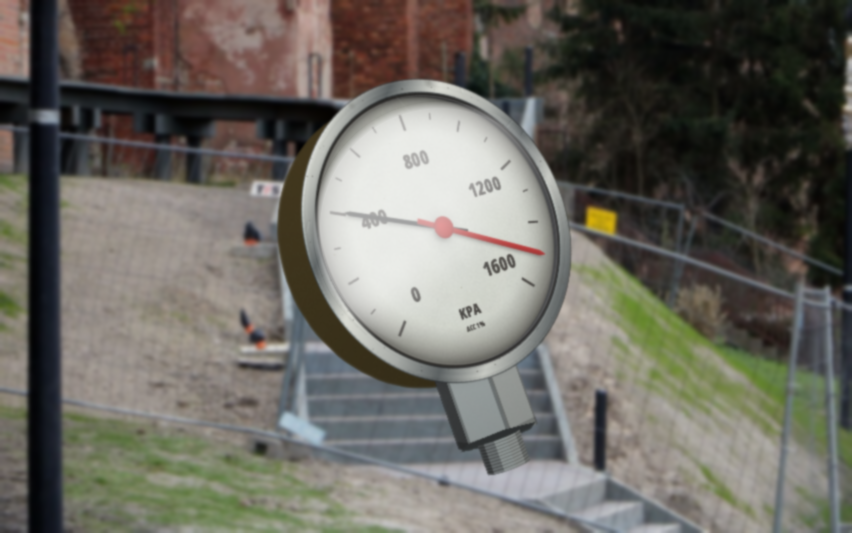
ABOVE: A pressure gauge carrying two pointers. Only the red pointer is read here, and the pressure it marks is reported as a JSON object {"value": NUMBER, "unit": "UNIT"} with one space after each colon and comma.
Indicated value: {"value": 1500, "unit": "kPa"}
